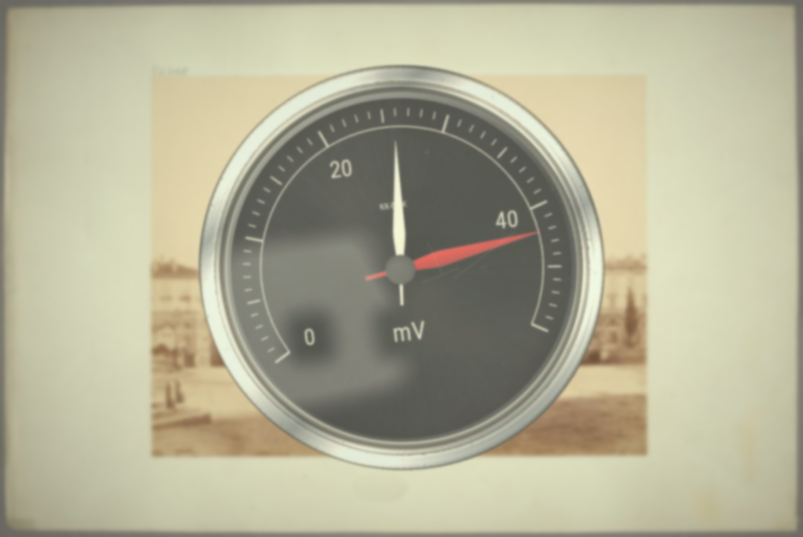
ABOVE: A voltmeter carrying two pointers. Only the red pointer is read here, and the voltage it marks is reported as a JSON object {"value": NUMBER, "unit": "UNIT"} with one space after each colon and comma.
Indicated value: {"value": 42, "unit": "mV"}
